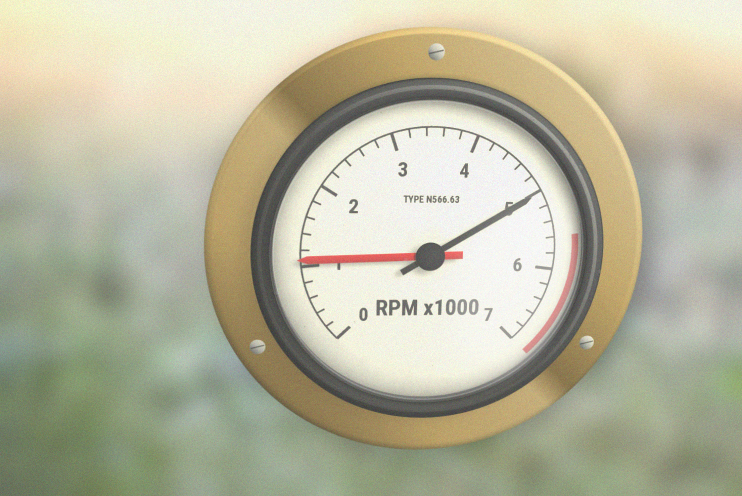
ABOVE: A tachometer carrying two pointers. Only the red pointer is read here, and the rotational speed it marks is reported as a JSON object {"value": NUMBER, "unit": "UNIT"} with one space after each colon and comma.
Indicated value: {"value": 1100, "unit": "rpm"}
